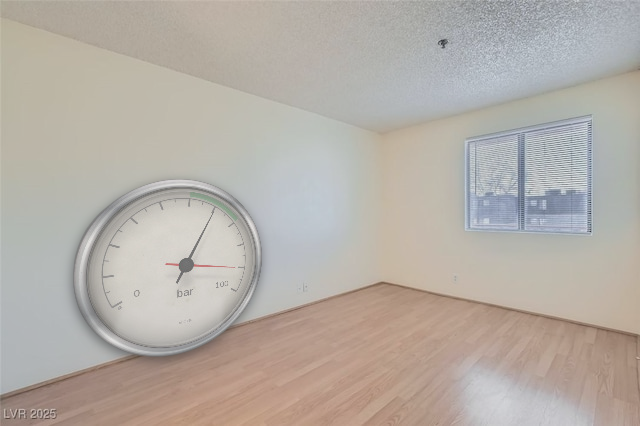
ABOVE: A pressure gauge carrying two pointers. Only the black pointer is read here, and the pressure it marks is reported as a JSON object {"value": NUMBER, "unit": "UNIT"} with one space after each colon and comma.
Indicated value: {"value": 60, "unit": "bar"}
